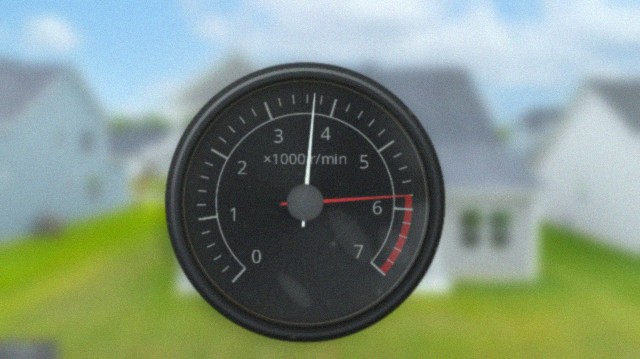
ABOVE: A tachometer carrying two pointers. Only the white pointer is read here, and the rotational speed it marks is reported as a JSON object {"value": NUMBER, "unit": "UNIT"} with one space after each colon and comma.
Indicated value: {"value": 3700, "unit": "rpm"}
